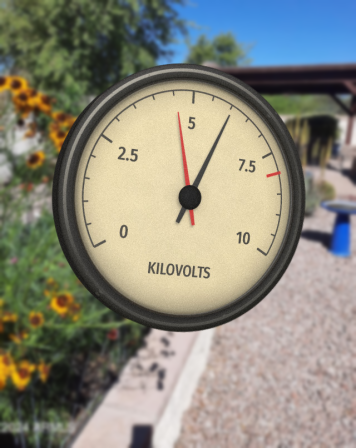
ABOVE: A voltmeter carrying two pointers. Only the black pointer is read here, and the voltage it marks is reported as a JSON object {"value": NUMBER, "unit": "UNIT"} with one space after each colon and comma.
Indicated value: {"value": 6, "unit": "kV"}
